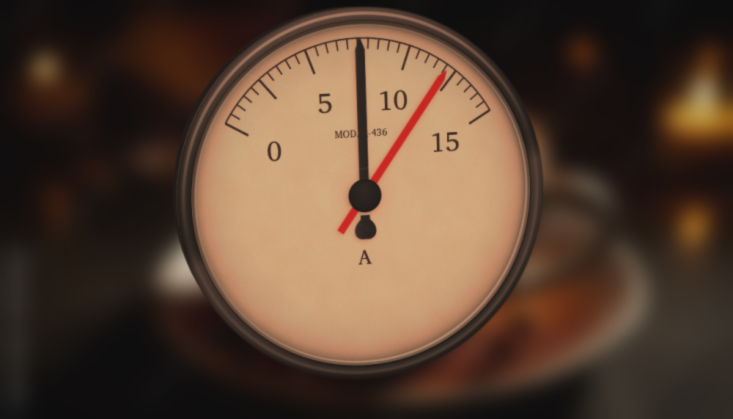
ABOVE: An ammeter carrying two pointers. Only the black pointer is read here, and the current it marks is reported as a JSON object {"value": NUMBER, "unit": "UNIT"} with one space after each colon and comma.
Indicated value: {"value": 7.5, "unit": "A"}
